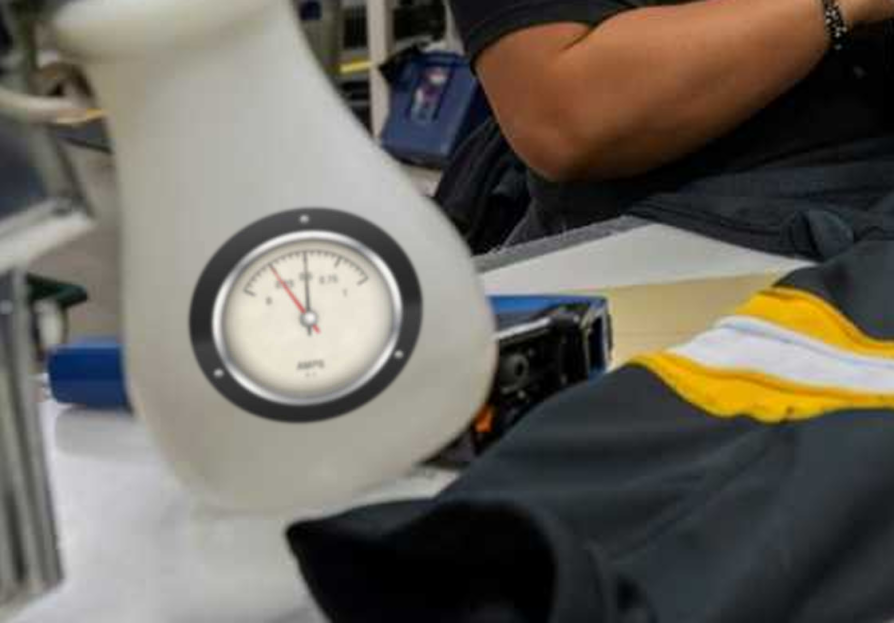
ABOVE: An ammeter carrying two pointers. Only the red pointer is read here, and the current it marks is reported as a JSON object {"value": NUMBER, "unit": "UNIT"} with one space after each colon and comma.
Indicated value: {"value": 0.25, "unit": "A"}
